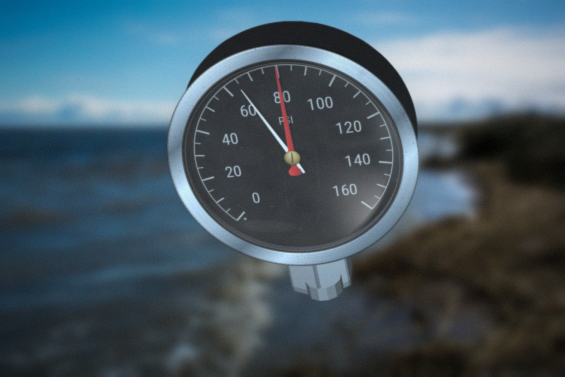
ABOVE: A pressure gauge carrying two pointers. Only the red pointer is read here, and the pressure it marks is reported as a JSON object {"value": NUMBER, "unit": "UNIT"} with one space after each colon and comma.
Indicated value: {"value": 80, "unit": "psi"}
